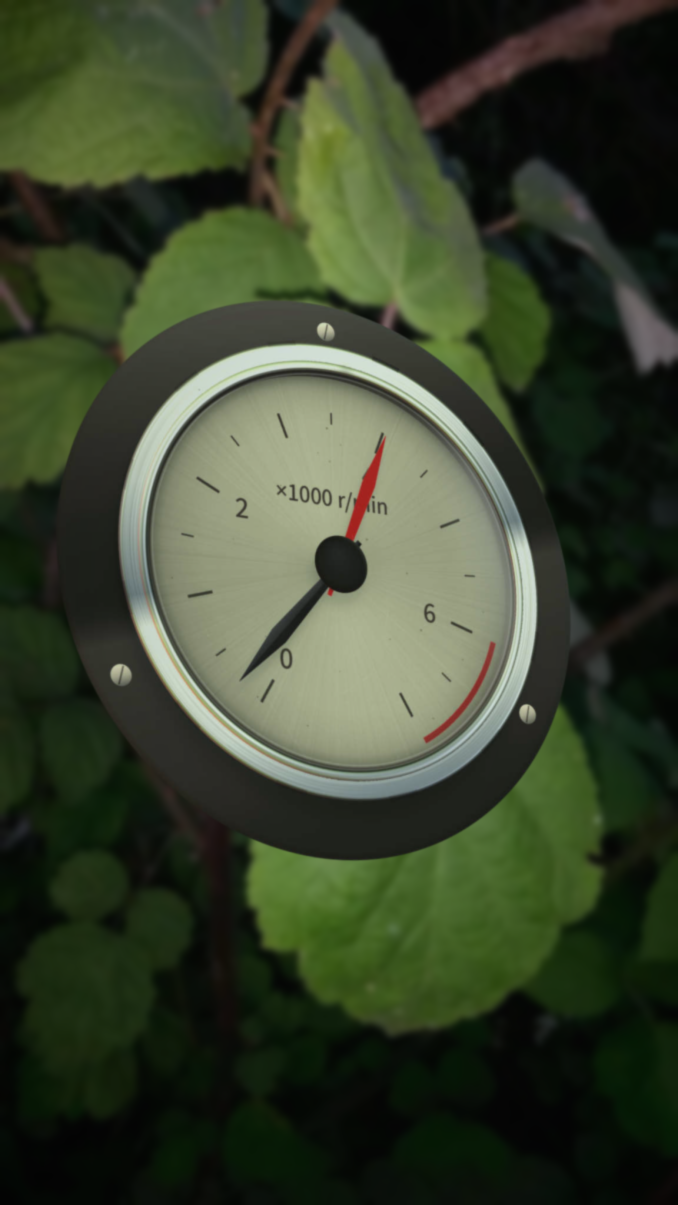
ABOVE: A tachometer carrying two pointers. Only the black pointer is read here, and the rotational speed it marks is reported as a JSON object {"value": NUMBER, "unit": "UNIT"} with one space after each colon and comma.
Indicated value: {"value": 250, "unit": "rpm"}
